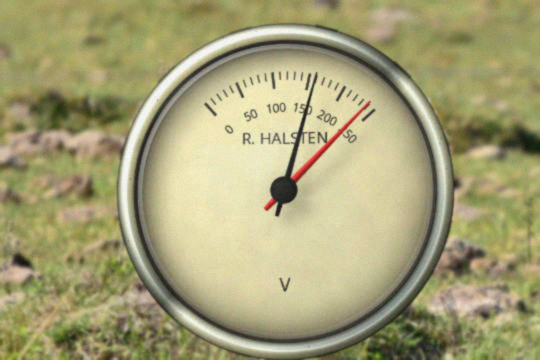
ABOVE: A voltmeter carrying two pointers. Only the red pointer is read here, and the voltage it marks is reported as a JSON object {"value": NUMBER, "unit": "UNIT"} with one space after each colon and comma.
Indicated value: {"value": 240, "unit": "V"}
